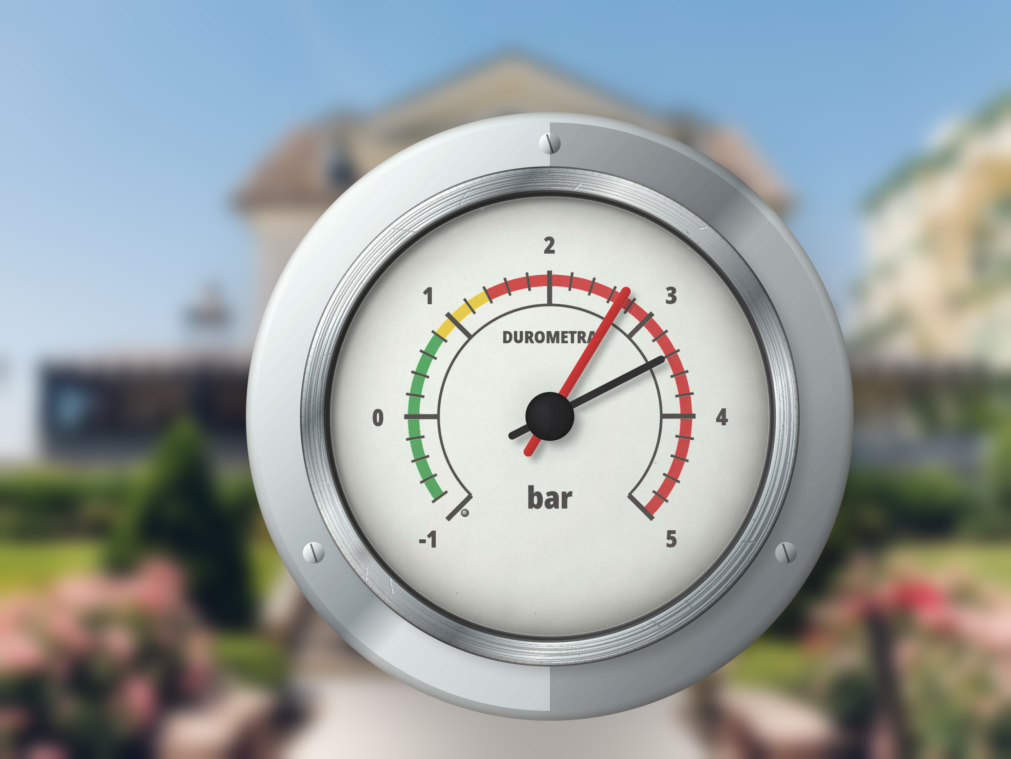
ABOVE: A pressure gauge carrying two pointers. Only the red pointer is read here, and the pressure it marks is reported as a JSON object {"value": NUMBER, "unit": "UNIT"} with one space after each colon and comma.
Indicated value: {"value": 2.7, "unit": "bar"}
